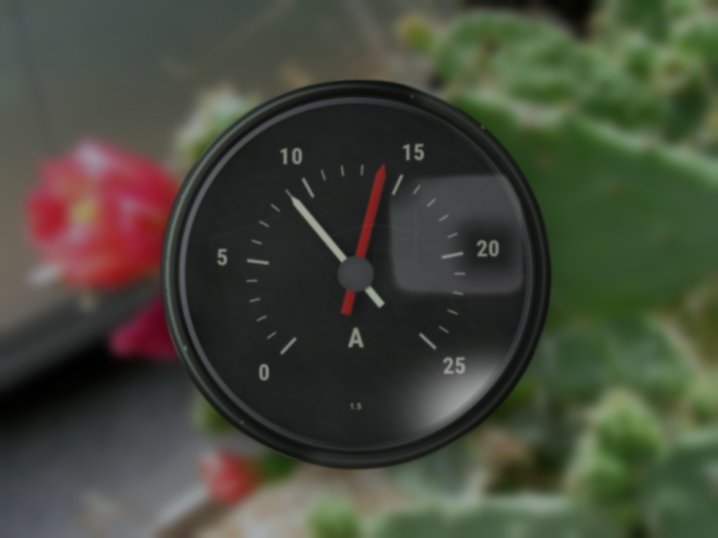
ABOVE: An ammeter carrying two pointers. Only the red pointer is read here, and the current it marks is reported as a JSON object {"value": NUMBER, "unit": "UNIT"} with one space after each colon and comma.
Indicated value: {"value": 14, "unit": "A"}
